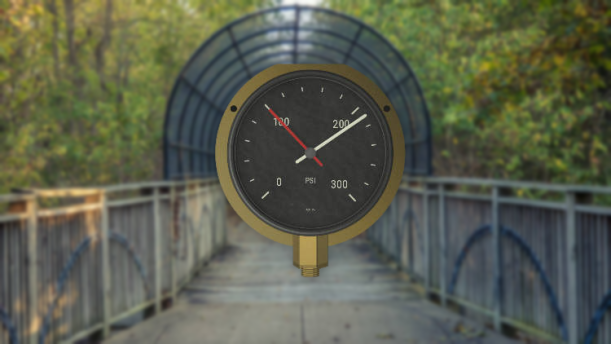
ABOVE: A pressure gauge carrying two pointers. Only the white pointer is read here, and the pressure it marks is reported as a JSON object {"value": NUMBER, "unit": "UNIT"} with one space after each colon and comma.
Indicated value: {"value": 210, "unit": "psi"}
